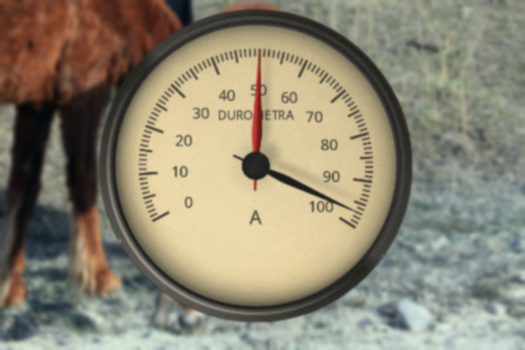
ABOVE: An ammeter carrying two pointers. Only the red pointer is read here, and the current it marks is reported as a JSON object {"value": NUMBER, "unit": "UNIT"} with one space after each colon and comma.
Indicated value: {"value": 50, "unit": "A"}
